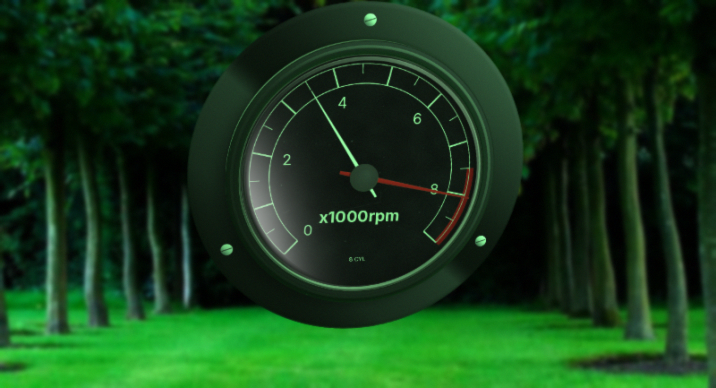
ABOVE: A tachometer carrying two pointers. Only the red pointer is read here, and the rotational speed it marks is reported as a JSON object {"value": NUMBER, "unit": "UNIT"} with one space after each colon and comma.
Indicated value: {"value": 8000, "unit": "rpm"}
